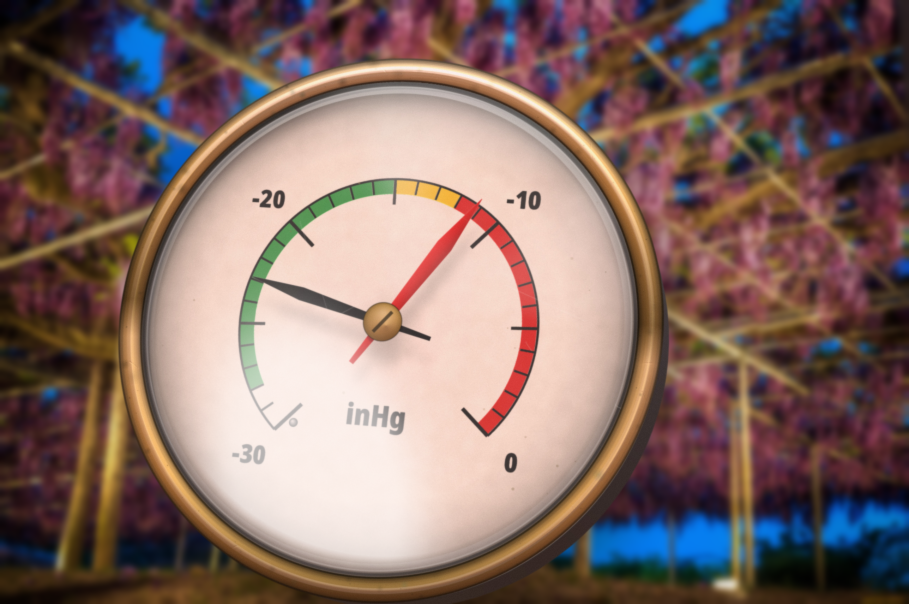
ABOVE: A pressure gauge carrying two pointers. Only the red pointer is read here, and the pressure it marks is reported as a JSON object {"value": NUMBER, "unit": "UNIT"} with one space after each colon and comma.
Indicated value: {"value": -11, "unit": "inHg"}
